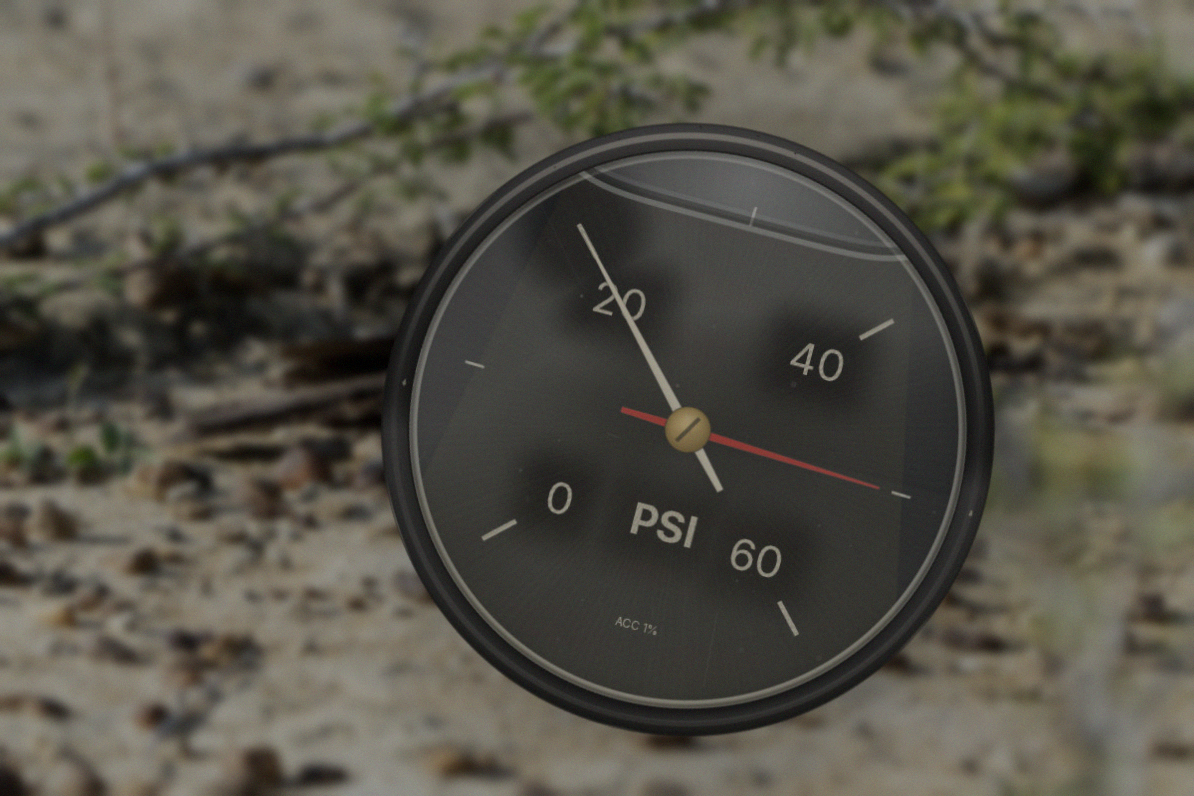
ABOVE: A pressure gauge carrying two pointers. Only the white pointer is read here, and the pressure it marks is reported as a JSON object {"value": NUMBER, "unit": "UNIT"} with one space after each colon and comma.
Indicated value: {"value": 20, "unit": "psi"}
